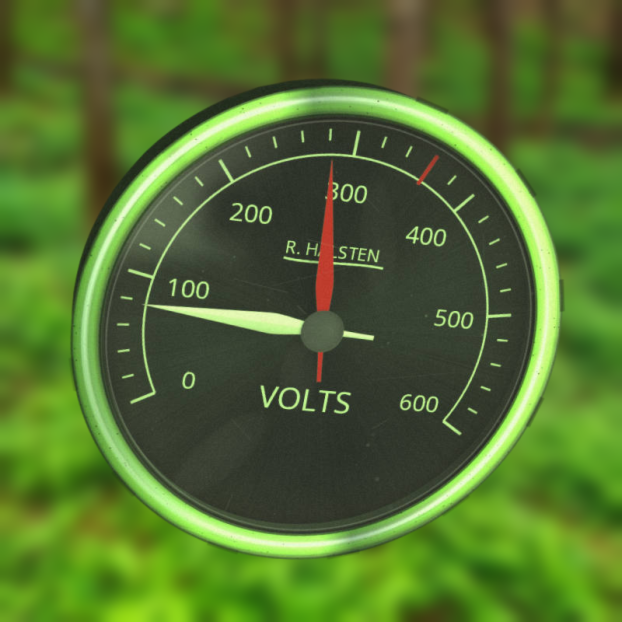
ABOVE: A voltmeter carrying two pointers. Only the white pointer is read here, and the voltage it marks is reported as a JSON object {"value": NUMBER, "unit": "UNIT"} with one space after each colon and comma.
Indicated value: {"value": 80, "unit": "V"}
